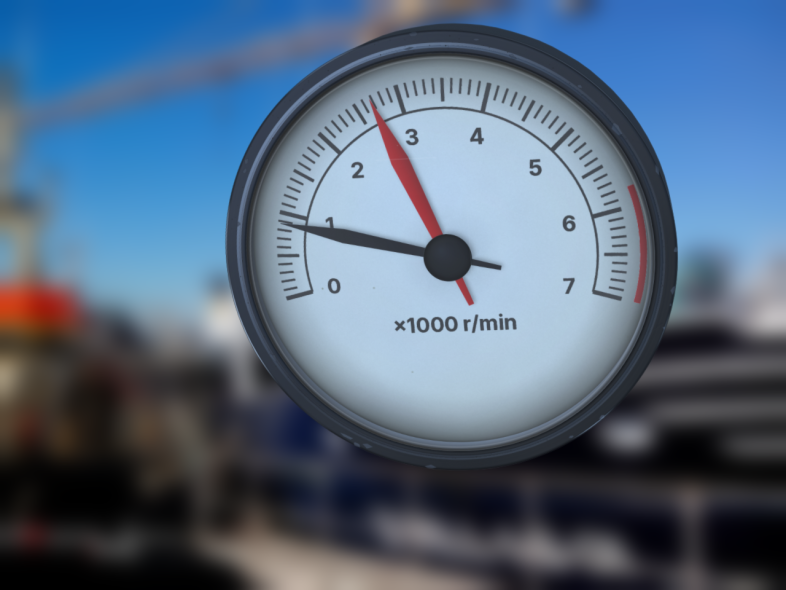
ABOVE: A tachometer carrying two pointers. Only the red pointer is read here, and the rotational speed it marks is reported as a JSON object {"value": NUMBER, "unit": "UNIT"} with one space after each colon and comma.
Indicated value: {"value": 2700, "unit": "rpm"}
